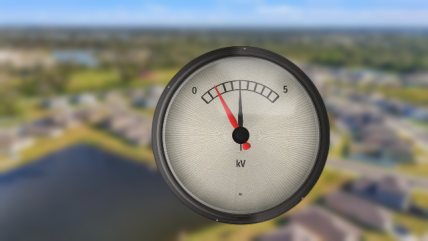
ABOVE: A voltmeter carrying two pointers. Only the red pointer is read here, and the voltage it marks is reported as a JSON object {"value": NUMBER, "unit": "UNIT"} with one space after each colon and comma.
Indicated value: {"value": 1, "unit": "kV"}
